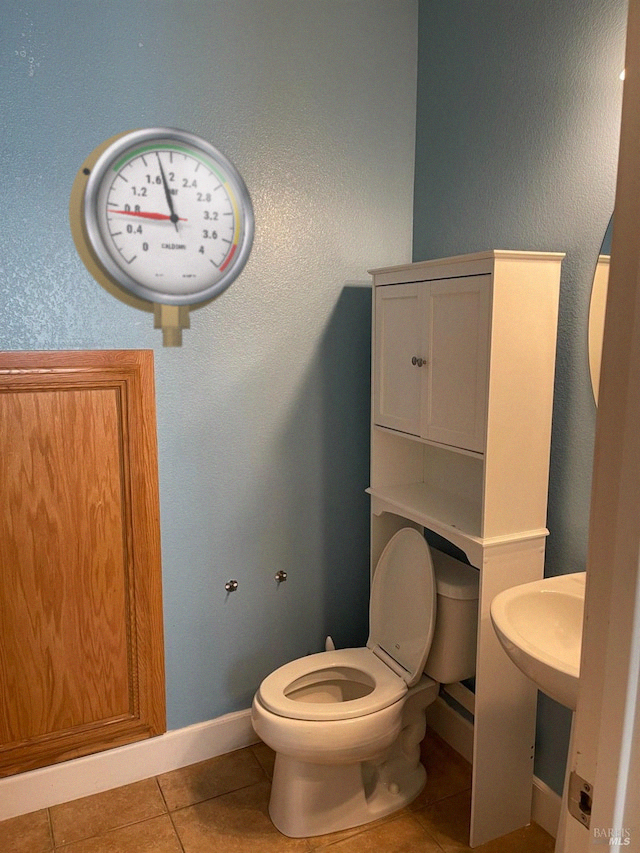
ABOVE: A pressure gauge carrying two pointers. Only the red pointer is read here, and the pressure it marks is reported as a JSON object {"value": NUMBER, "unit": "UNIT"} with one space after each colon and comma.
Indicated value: {"value": 0.7, "unit": "bar"}
